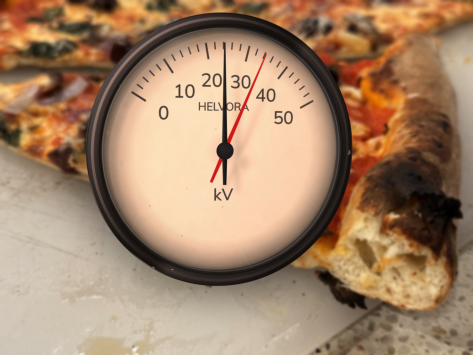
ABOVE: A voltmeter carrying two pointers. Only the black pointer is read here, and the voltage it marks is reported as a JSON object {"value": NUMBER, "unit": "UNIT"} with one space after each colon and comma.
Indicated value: {"value": 24, "unit": "kV"}
